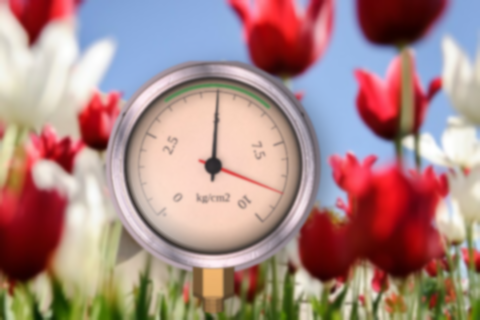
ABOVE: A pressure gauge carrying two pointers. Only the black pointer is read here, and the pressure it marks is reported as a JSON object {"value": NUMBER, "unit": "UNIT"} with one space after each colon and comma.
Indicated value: {"value": 5, "unit": "kg/cm²"}
